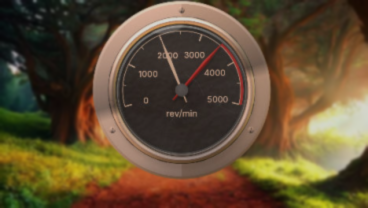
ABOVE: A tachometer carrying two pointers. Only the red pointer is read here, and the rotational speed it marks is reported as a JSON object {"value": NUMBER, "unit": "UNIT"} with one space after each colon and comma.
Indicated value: {"value": 3500, "unit": "rpm"}
